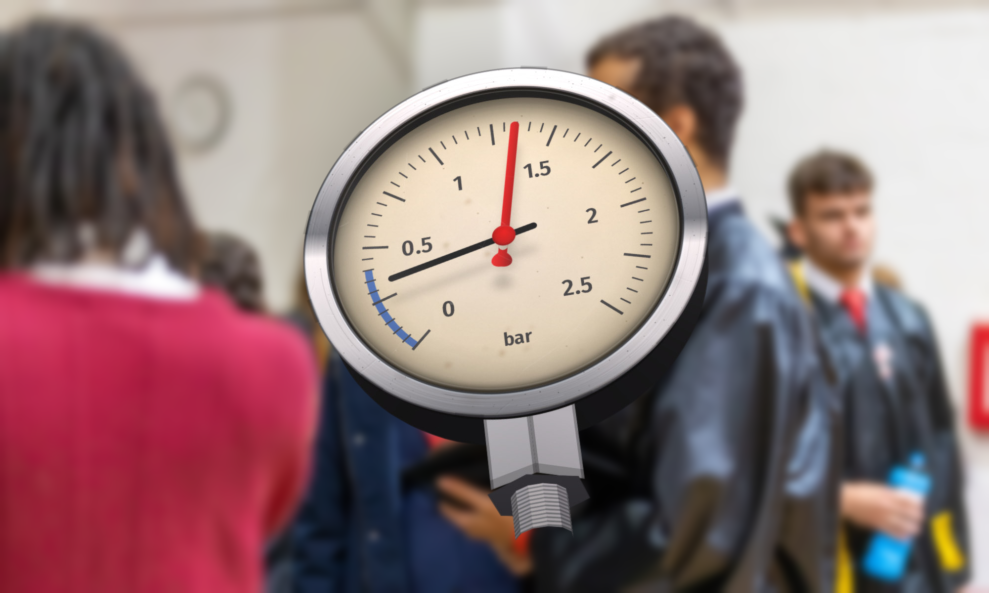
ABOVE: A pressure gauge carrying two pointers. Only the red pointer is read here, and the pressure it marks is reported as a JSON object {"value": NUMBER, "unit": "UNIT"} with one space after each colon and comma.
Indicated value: {"value": 1.35, "unit": "bar"}
